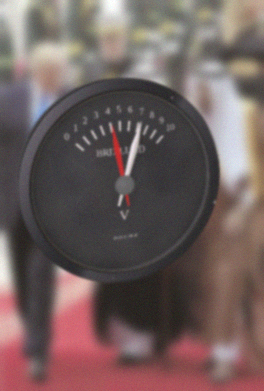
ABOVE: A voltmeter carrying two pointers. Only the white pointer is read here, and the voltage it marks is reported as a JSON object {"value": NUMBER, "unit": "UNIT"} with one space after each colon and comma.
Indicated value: {"value": 7, "unit": "V"}
